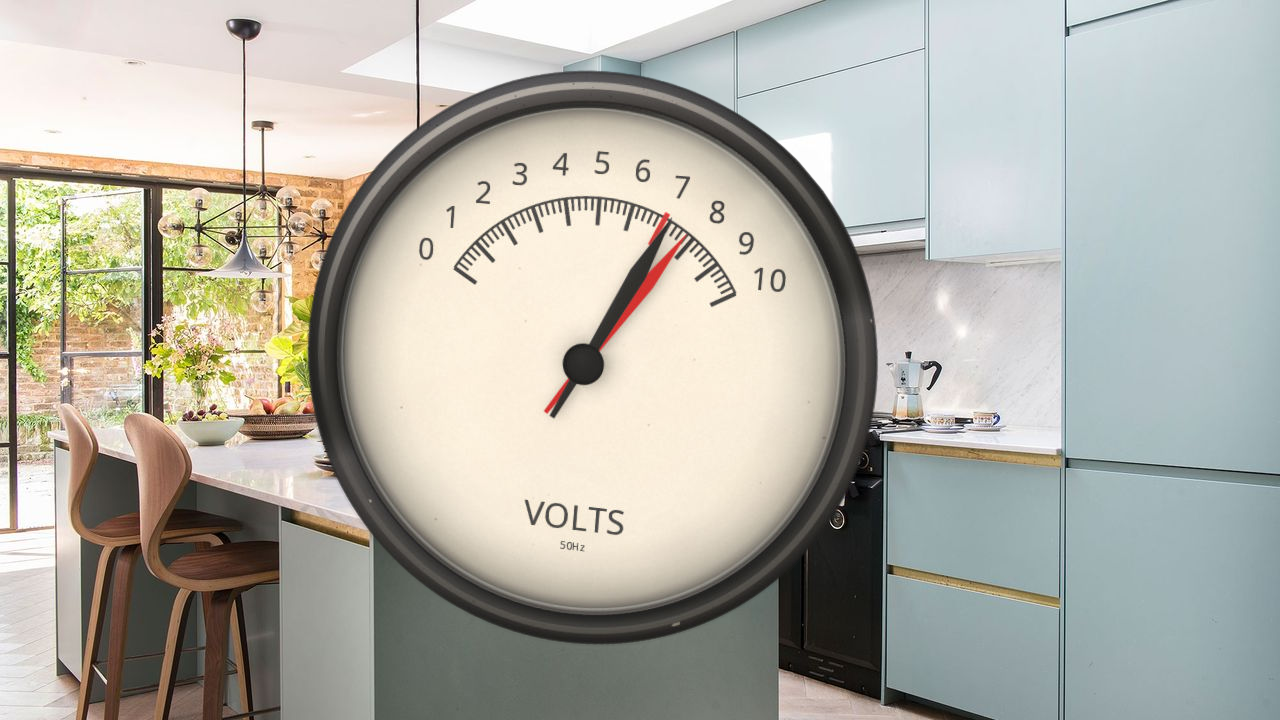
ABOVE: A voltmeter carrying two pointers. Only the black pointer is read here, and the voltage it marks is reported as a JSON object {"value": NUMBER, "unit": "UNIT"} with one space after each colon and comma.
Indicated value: {"value": 7.2, "unit": "V"}
